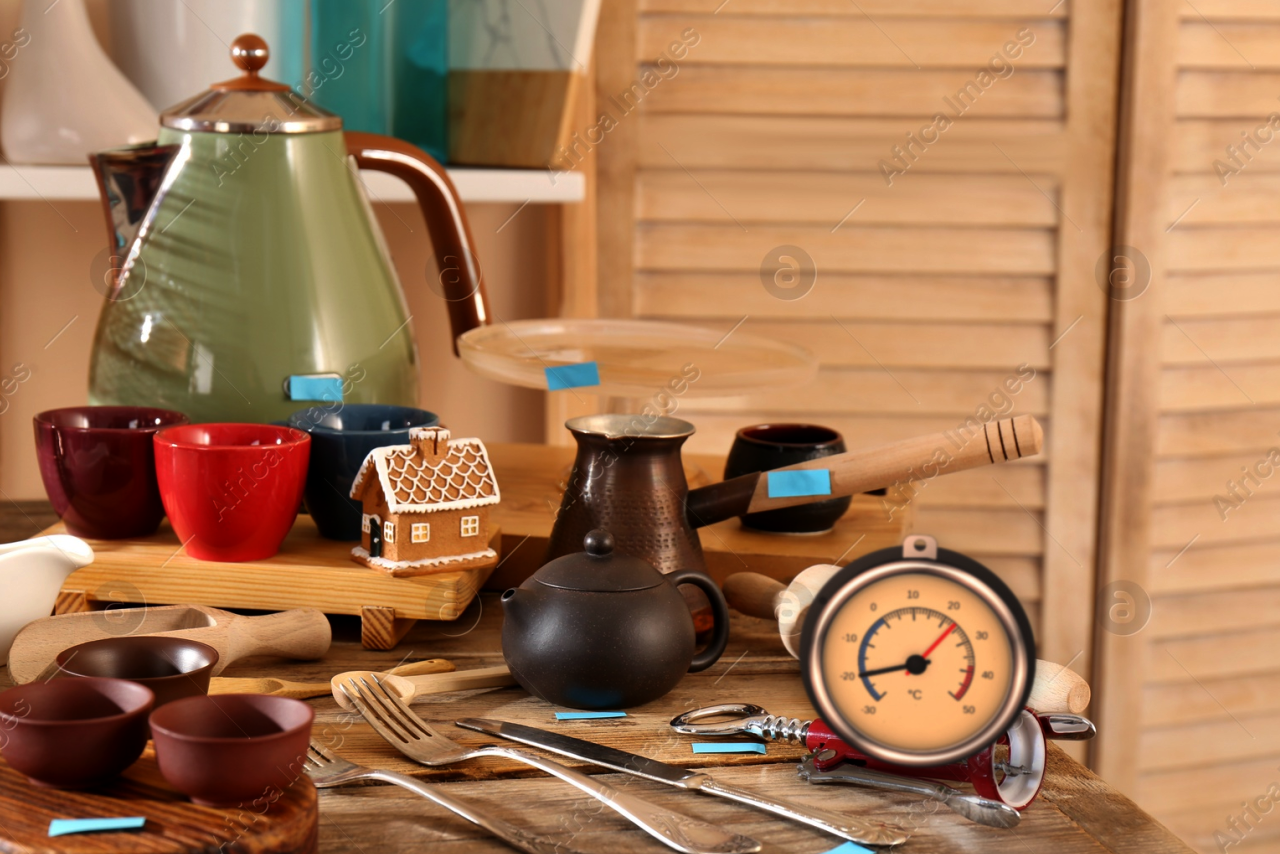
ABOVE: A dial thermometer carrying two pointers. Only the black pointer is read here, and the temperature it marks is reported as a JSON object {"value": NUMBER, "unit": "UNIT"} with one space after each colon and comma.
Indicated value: {"value": -20, "unit": "°C"}
